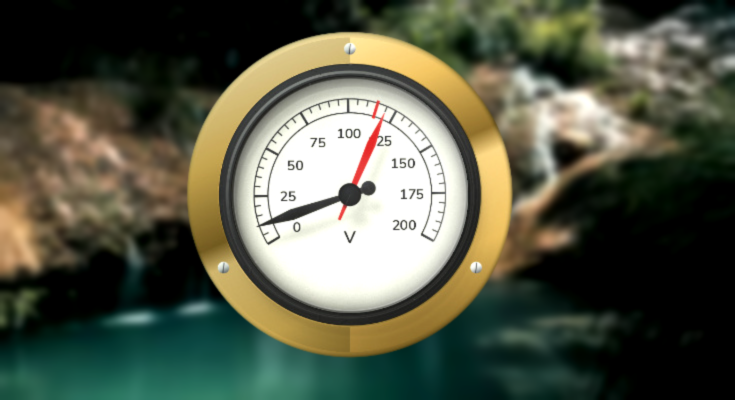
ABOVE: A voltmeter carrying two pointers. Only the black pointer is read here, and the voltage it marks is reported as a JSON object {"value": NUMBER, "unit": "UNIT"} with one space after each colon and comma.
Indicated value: {"value": 10, "unit": "V"}
